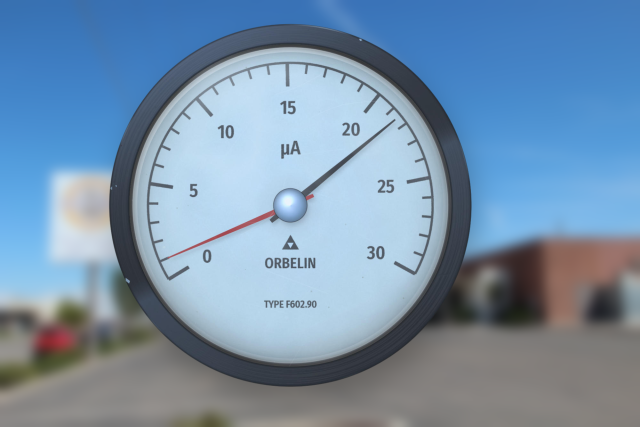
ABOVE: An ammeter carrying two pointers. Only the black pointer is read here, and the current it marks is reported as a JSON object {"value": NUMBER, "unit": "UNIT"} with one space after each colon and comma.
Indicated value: {"value": 21.5, "unit": "µA"}
